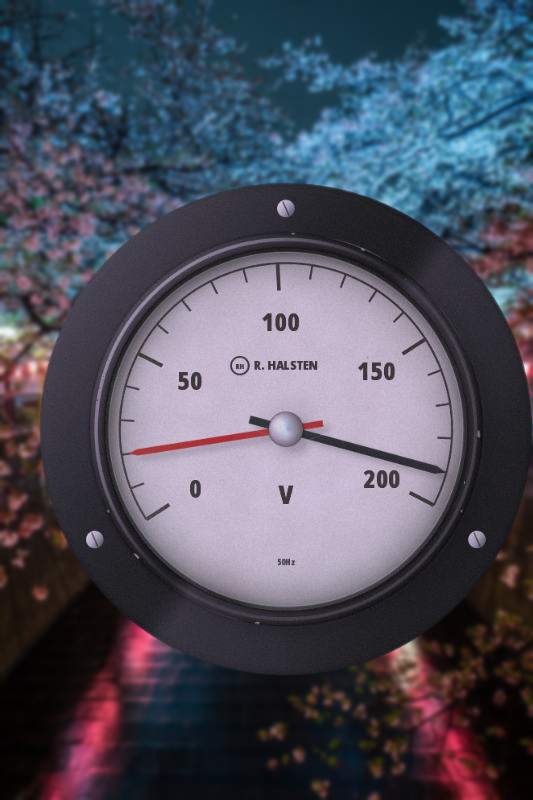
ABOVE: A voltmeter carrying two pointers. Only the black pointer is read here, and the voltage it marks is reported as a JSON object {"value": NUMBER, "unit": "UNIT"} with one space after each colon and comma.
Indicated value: {"value": 190, "unit": "V"}
